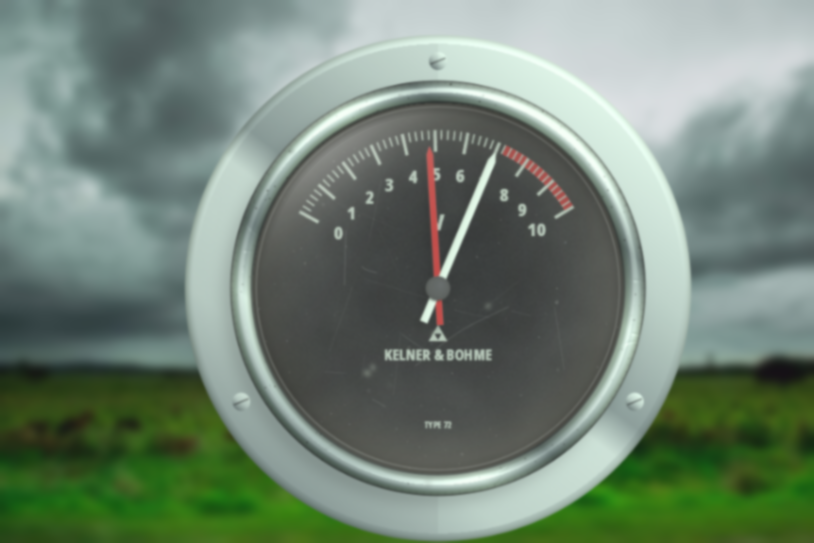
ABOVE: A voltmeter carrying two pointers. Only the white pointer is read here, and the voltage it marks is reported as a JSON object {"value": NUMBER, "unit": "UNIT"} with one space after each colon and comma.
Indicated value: {"value": 7, "unit": "V"}
